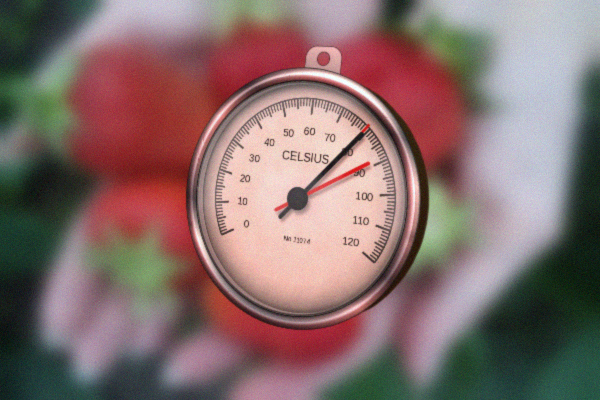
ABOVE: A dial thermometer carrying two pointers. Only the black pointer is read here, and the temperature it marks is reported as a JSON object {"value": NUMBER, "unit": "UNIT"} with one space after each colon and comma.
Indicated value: {"value": 80, "unit": "°C"}
